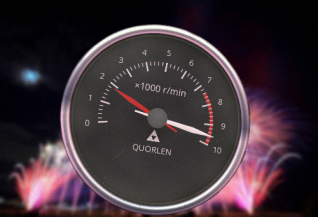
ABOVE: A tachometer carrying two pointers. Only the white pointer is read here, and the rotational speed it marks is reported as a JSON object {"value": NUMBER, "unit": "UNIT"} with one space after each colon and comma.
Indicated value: {"value": 9600, "unit": "rpm"}
